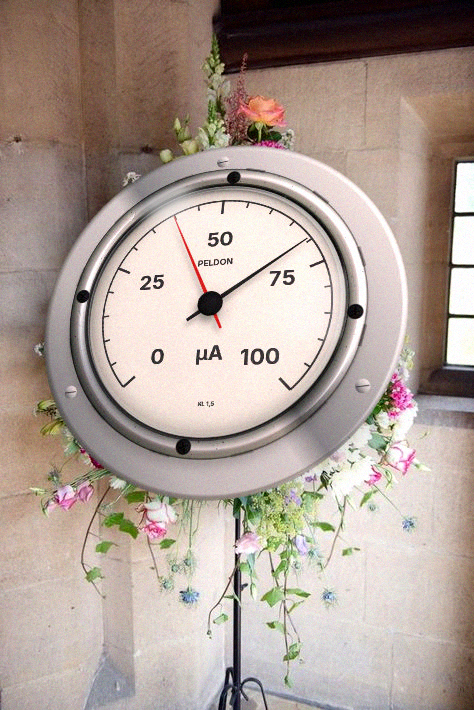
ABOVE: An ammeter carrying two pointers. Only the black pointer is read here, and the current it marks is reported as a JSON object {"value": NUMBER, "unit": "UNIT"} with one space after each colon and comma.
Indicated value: {"value": 70, "unit": "µA"}
